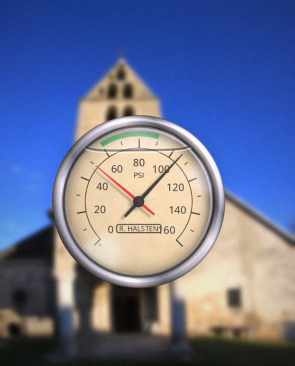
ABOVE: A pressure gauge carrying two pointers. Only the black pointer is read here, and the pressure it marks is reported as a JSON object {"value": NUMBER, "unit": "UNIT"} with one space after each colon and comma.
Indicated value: {"value": 105, "unit": "psi"}
